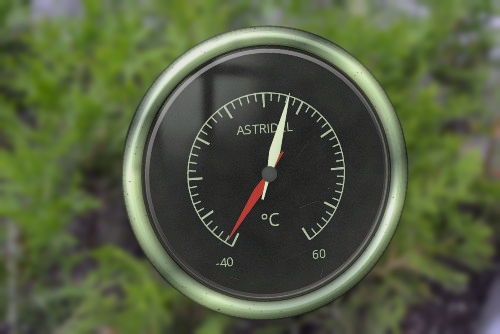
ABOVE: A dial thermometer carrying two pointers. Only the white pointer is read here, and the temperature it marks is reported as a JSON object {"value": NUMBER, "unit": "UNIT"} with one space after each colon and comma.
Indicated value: {"value": 16, "unit": "°C"}
